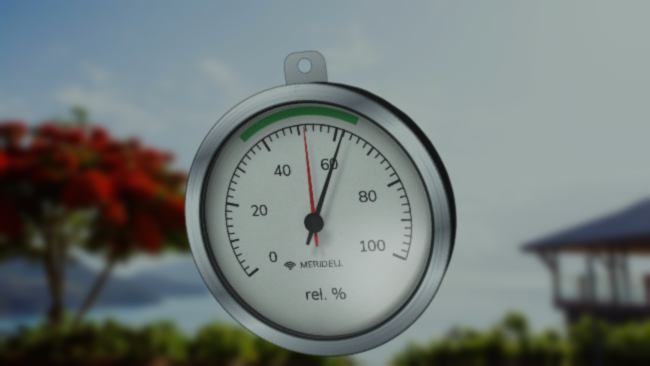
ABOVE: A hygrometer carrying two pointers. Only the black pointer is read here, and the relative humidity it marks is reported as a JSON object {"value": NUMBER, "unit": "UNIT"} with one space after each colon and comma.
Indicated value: {"value": 62, "unit": "%"}
